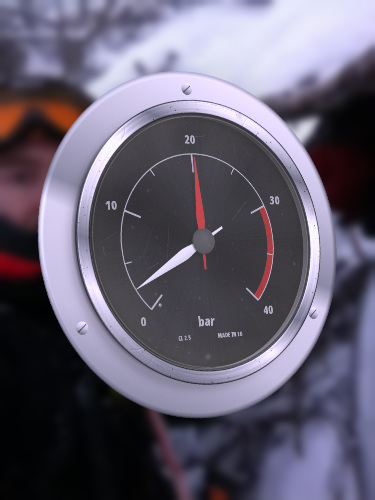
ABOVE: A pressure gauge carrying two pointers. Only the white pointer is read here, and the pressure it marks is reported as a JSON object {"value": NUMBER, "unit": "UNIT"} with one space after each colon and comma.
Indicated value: {"value": 2.5, "unit": "bar"}
